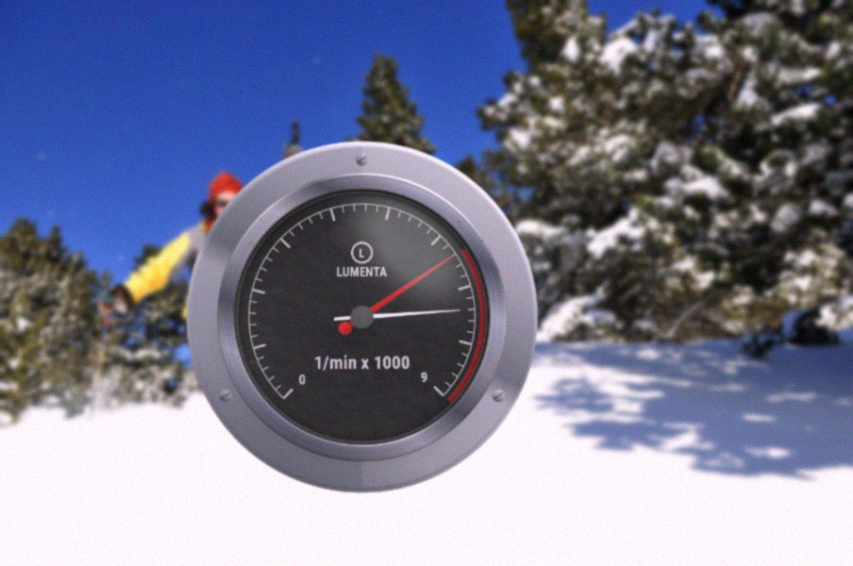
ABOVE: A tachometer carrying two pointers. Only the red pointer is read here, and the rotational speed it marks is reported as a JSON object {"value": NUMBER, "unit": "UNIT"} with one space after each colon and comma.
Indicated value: {"value": 6400, "unit": "rpm"}
